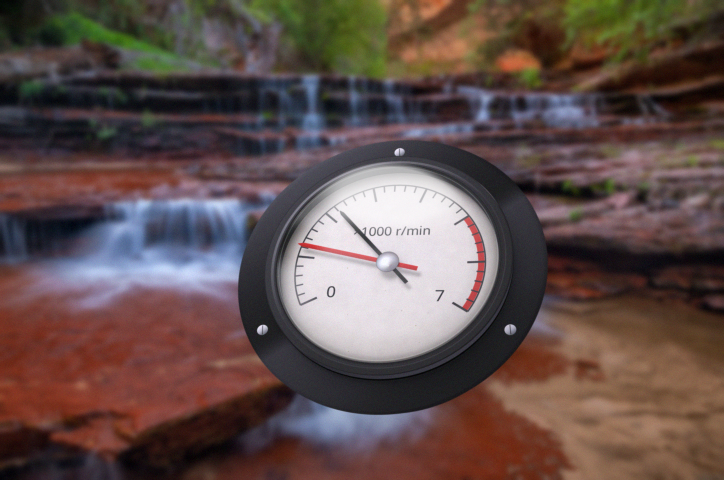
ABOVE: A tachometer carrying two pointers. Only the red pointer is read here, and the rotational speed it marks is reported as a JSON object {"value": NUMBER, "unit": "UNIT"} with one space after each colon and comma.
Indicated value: {"value": 1200, "unit": "rpm"}
